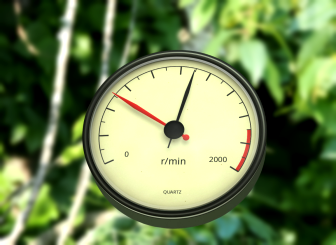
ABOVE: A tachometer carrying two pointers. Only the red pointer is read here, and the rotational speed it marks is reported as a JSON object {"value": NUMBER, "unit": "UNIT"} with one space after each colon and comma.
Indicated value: {"value": 500, "unit": "rpm"}
